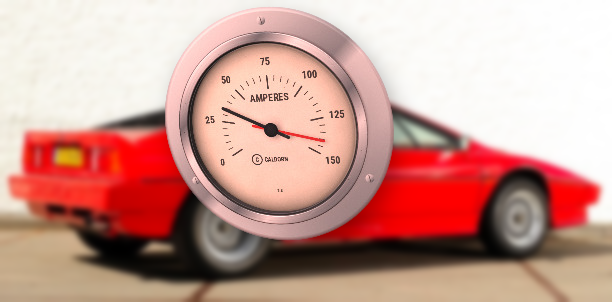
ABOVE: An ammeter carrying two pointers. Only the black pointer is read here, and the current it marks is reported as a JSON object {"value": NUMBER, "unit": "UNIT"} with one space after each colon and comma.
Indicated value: {"value": 35, "unit": "A"}
